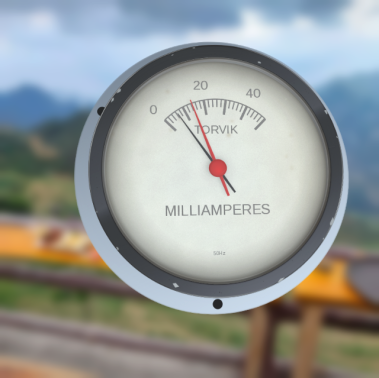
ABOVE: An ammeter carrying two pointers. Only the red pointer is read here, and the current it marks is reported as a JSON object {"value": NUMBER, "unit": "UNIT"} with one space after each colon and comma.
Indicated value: {"value": 14, "unit": "mA"}
